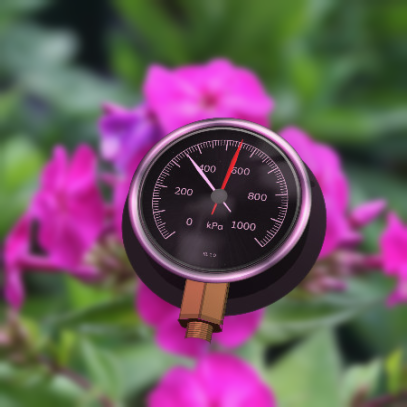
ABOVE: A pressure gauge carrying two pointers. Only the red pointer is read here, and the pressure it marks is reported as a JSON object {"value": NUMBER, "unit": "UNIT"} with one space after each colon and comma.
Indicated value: {"value": 550, "unit": "kPa"}
